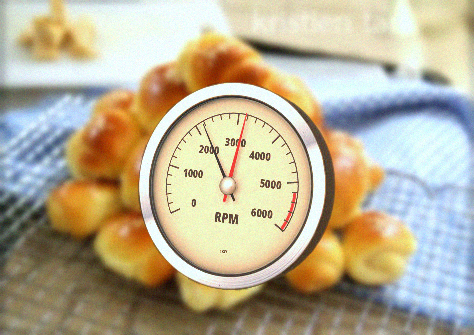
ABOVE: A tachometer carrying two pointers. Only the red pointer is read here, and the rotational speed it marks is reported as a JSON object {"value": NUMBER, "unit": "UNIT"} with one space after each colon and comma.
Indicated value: {"value": 3200, "unit": "rpm"}
